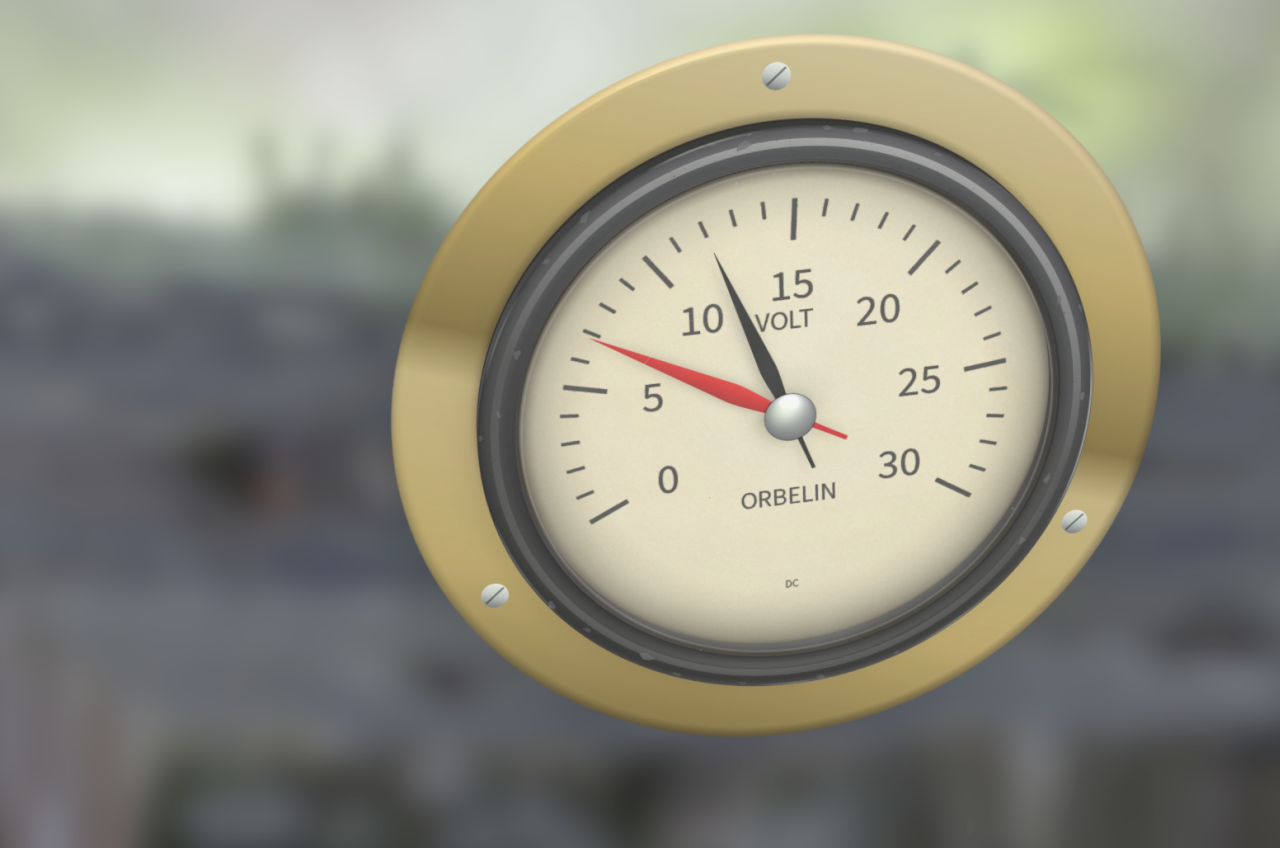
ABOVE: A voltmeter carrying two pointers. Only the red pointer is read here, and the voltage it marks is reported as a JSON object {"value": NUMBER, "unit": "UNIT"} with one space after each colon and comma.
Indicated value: {"value": 7, "unit": "V"}
